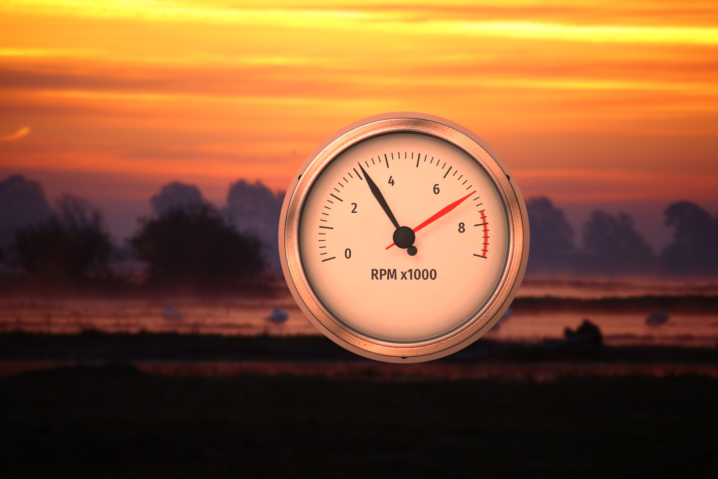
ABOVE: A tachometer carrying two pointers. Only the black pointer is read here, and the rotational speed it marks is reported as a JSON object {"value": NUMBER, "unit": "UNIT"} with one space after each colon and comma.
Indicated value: {"value": 3200, "unit": "rpm"}
